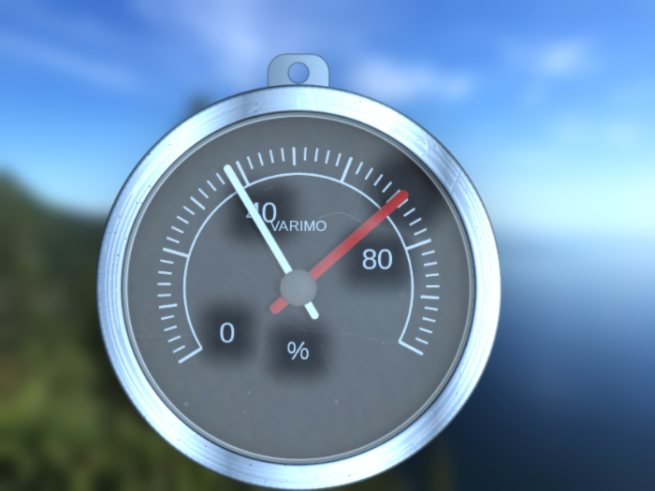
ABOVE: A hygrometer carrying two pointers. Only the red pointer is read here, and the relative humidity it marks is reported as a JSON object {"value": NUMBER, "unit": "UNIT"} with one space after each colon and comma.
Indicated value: {"value": 71, "unit": "%"}
